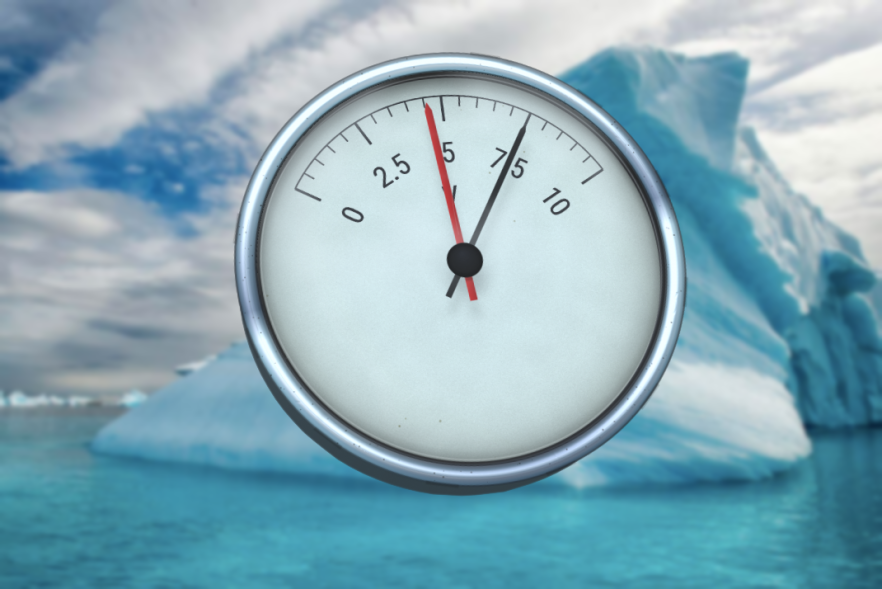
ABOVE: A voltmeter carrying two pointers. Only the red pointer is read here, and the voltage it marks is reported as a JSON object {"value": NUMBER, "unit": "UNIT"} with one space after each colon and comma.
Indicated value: {"value": 4.5, "unit": "V"}
